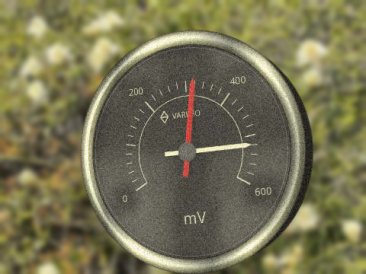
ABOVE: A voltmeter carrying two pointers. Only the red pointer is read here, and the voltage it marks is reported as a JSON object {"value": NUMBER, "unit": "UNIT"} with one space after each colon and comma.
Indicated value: {"value": 320, "unit": "mV"}
